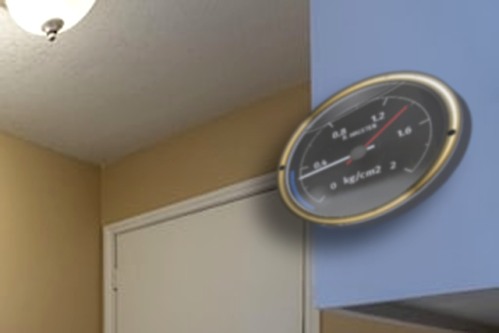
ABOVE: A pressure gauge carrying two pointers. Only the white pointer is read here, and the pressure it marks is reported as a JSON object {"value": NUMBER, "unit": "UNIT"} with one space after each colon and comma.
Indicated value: {"value": 0.3, "unit": "kg/cm²"}
